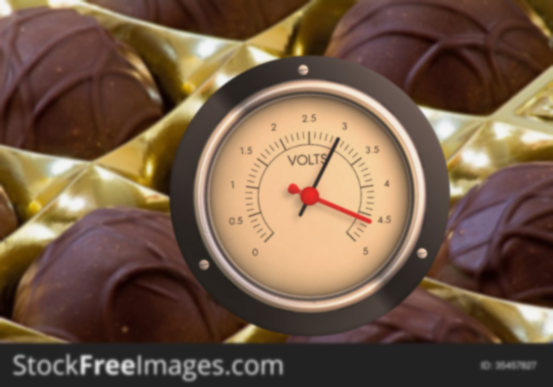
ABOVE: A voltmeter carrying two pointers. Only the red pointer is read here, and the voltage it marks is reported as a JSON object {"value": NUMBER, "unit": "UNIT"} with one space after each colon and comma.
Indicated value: {"value": 4.6, "unit": "V"}
